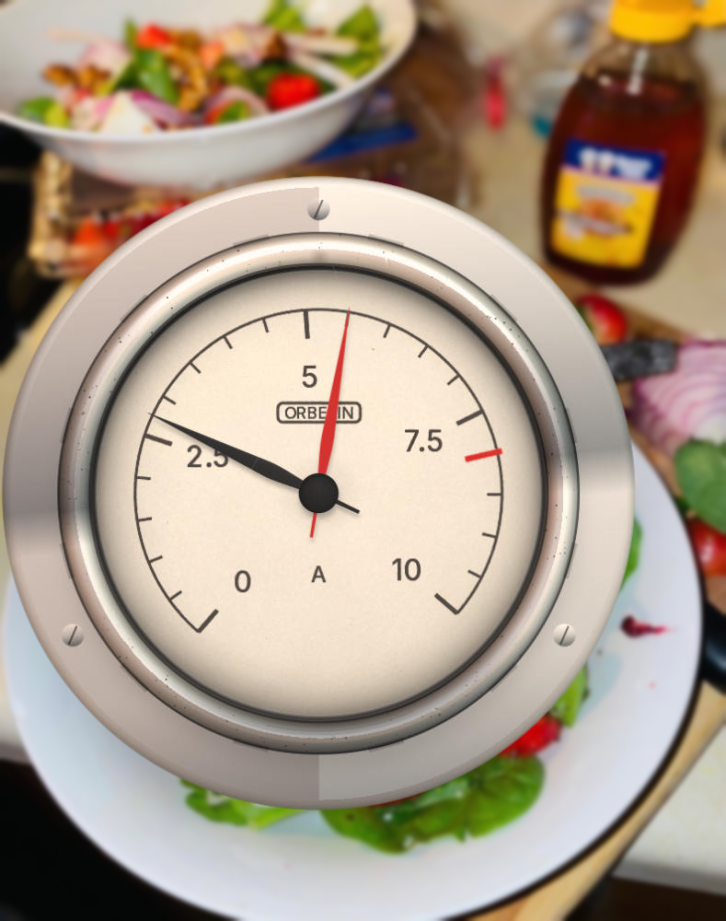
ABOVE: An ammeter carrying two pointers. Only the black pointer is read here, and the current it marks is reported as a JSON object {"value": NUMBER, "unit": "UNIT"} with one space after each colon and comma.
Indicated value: {"value": 2.75, "unit": "A"}
